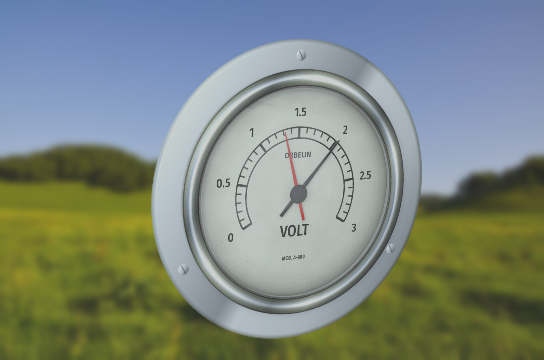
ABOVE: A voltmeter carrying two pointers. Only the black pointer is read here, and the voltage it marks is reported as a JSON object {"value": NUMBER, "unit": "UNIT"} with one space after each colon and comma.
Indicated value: {"value": 2, "unit": "V"}
